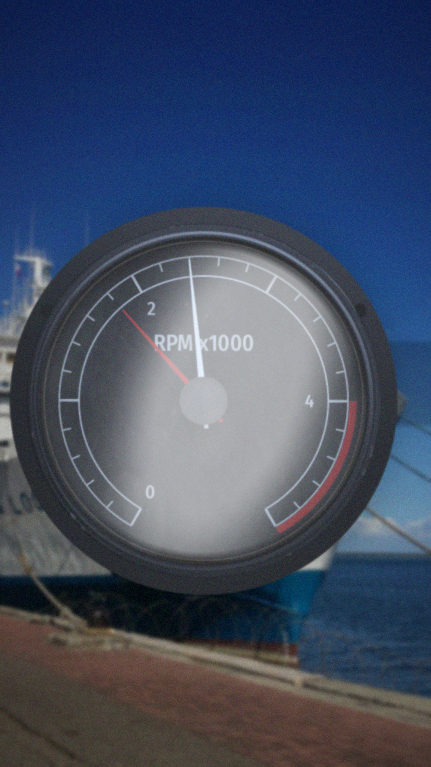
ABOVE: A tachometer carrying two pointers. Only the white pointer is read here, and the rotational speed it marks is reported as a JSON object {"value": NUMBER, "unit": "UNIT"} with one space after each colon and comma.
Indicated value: {"value": 2400, "unit": "rpm"}
